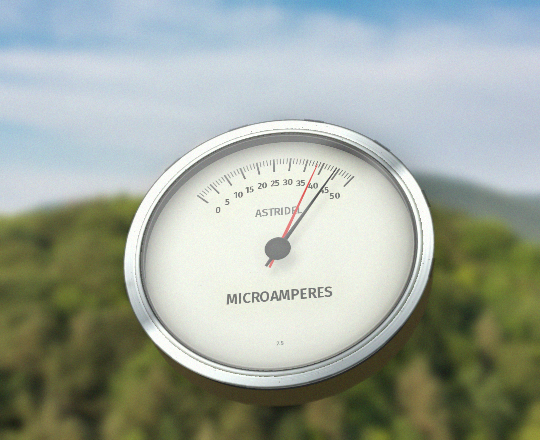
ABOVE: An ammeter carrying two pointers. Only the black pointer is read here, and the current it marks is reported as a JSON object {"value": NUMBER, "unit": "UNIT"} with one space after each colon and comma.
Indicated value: {"value": 45, "unit": "µA"}
